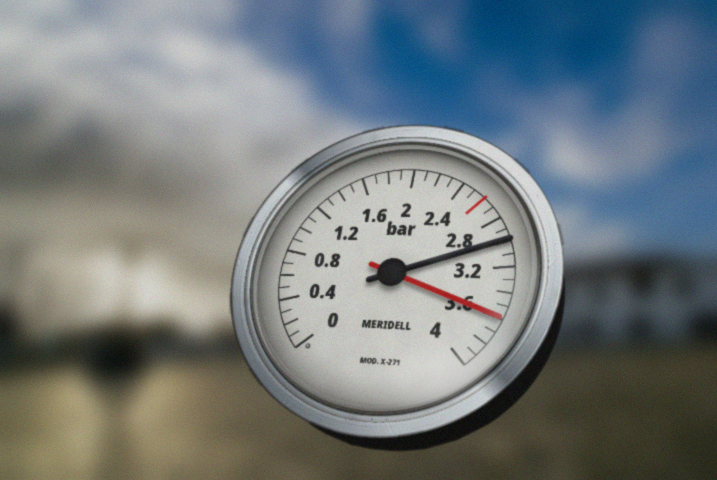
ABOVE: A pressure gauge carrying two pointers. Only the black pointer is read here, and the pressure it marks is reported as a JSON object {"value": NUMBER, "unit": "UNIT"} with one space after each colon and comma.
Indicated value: {"value": 3, "unit": "bar"}
